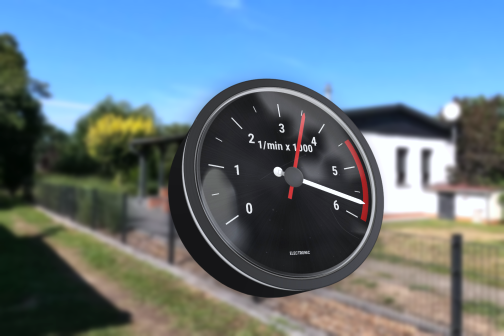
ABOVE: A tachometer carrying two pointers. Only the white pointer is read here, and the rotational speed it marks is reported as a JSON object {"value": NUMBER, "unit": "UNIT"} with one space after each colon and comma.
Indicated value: {"value": 5750, "unit": "rpm"}
